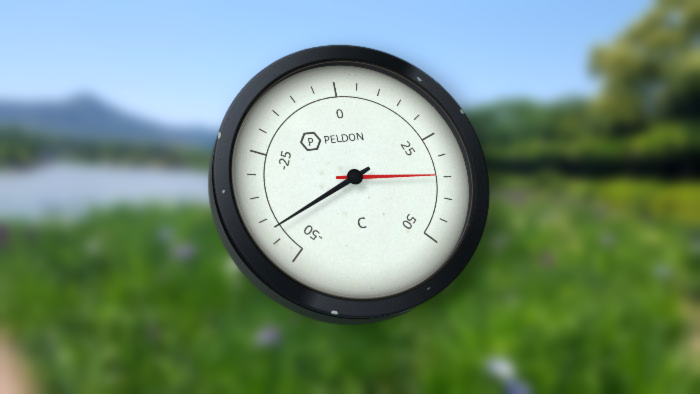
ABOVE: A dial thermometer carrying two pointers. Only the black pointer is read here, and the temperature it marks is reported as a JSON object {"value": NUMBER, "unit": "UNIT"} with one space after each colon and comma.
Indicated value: {"value": -42.5, "unit": "°C"}
